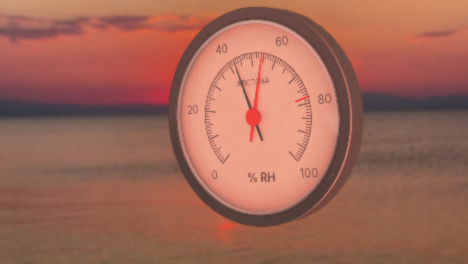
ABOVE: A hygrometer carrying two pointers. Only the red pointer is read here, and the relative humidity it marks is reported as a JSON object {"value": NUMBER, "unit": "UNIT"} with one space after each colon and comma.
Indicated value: {"value": 55, "unit": "%"}
